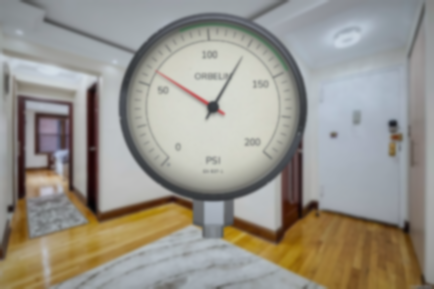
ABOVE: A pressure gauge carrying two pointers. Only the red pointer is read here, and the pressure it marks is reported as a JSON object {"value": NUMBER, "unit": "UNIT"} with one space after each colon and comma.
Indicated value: {"value": 60, "unit": "psi"}
